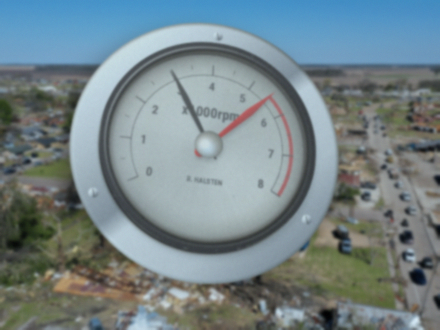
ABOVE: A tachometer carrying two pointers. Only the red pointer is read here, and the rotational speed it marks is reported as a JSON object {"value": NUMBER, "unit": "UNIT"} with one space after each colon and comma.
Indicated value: {"value": 5500, "unit": "rpm"}
